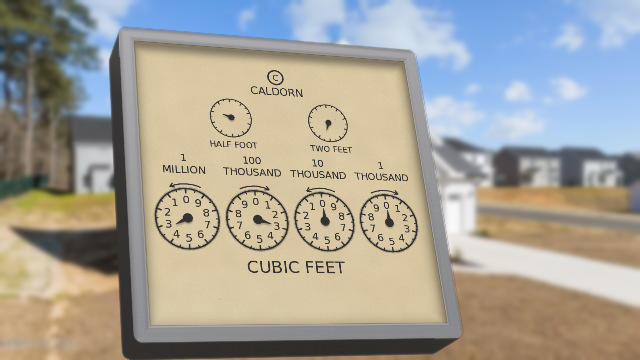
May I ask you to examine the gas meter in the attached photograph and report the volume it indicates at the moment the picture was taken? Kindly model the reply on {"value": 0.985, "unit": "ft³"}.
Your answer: {"value": 330000, "unit": "ft³"}
